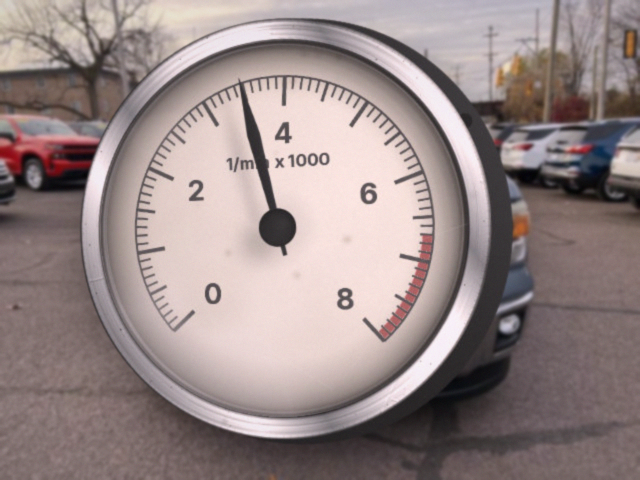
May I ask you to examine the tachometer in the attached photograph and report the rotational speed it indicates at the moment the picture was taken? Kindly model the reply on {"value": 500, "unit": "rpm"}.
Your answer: {"value": 3500, "unit": "rpm"}
